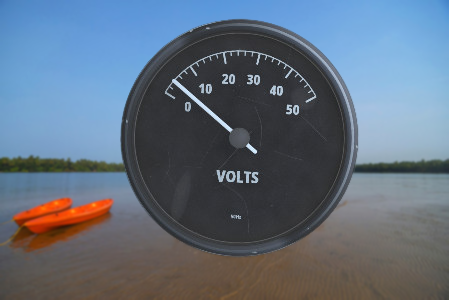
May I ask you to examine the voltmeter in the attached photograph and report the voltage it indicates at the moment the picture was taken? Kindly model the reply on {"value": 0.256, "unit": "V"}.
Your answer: {"value": 4, "unit": "V"}
